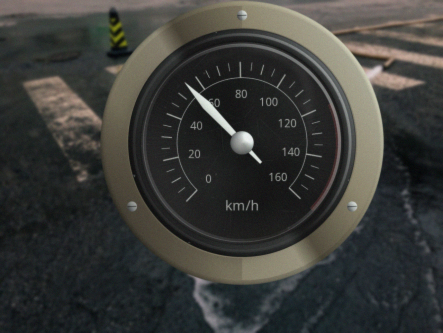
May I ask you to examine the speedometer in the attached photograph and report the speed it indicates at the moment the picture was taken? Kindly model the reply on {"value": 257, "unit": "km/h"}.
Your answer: {"value": 55, "unit": "km/h"}
